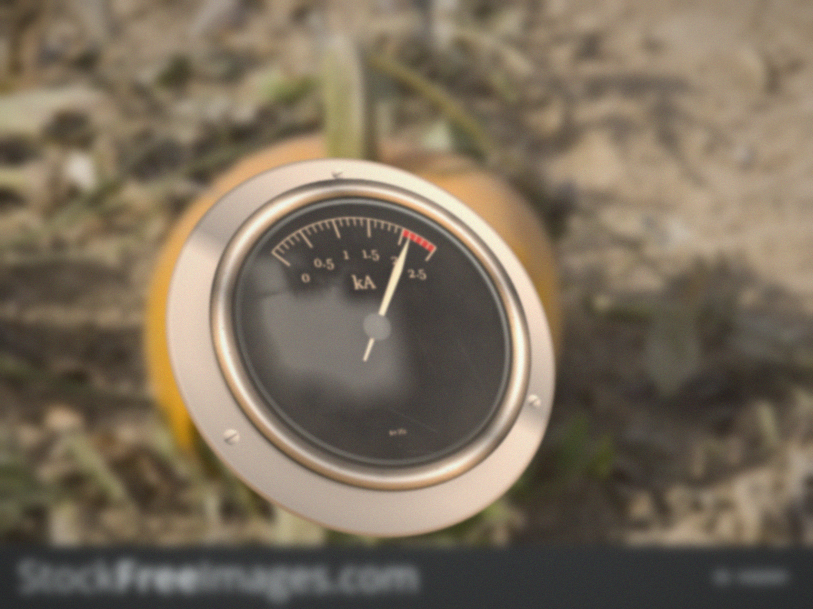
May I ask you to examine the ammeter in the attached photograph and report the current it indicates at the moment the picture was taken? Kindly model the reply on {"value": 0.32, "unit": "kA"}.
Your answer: {"value": 2.1, "unit": "kA"}
